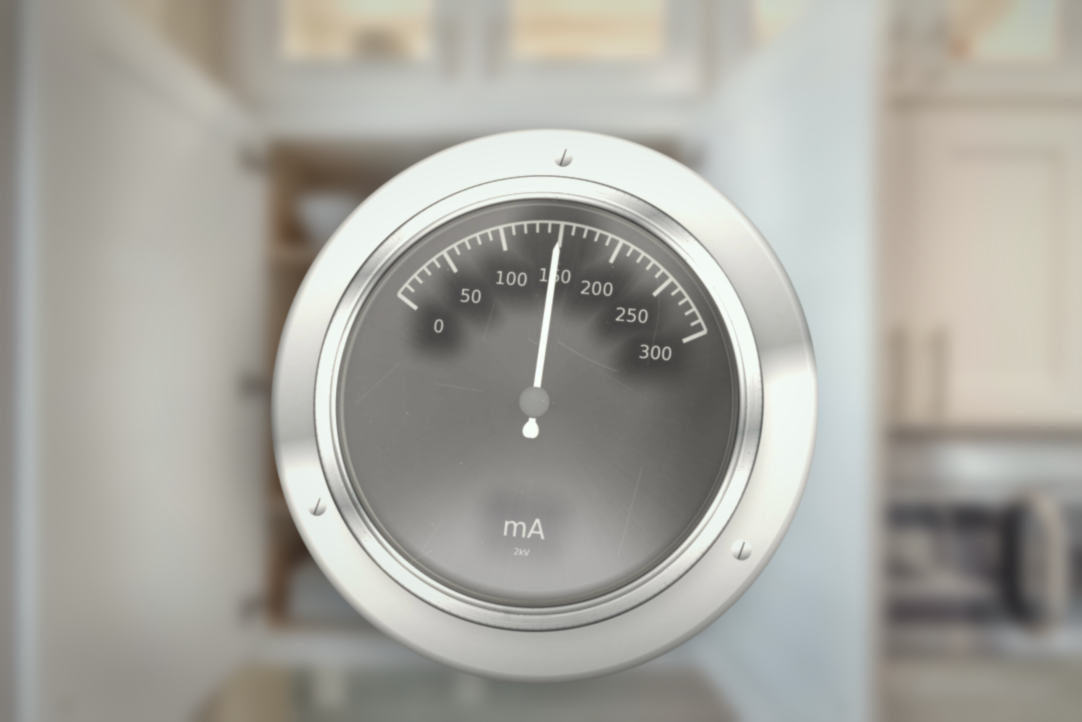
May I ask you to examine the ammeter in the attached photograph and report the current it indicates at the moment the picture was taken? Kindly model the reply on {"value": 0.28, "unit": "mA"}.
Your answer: {"value": 150, "unit": "mA"}
